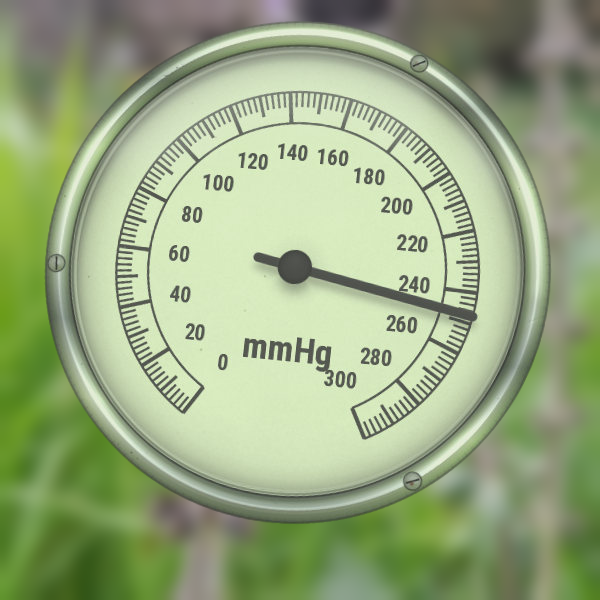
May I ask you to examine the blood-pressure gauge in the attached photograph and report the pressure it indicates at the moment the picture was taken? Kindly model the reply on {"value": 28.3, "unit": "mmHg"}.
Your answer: {"value": 248, "unit": "mmHg"}
